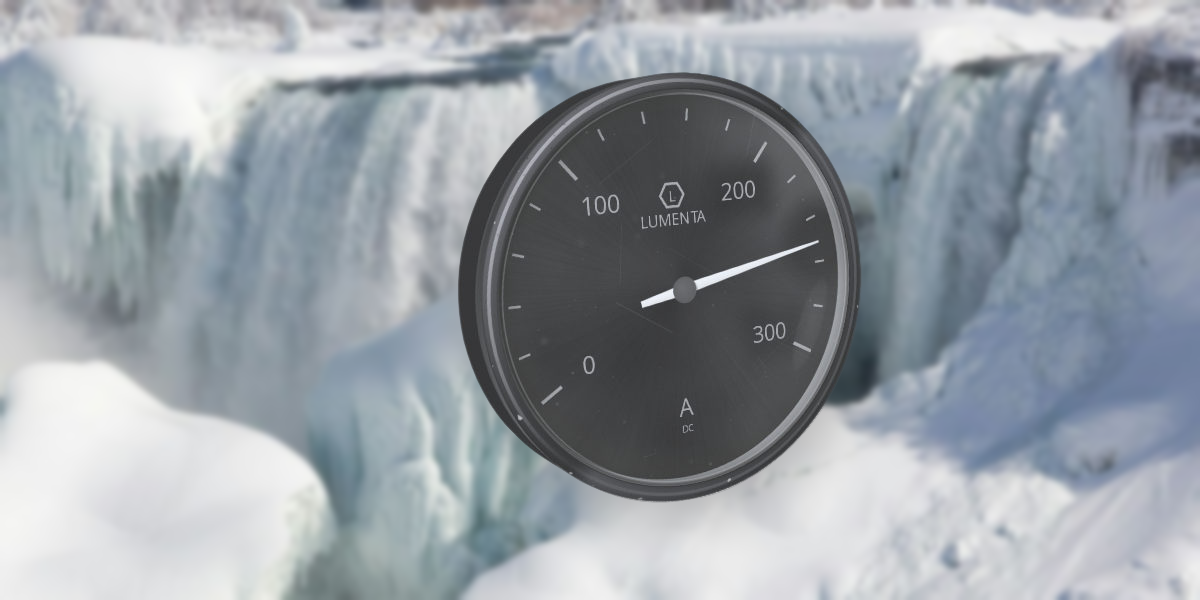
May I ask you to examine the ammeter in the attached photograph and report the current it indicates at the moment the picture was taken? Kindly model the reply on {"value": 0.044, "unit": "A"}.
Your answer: {"value": 250, "unit": "A"}
